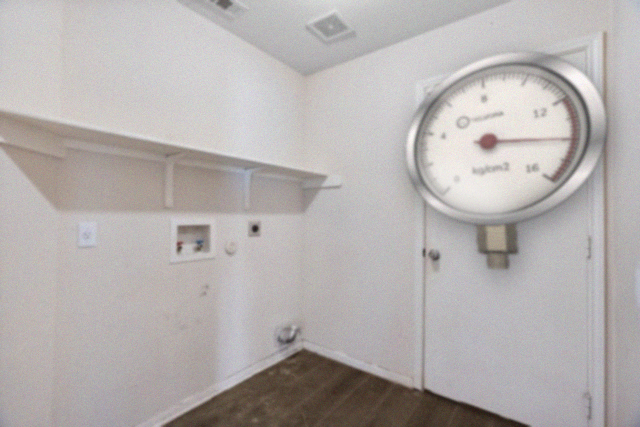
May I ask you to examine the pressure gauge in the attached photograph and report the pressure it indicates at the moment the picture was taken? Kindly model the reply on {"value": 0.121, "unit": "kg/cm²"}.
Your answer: {"value": 14, "unit": "kg/cm²"}
